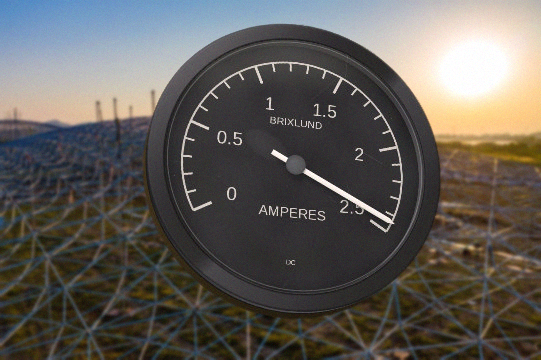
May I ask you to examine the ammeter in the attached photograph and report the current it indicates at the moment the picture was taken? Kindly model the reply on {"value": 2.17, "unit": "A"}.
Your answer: {"value": 2.45, "unit": "A"}
